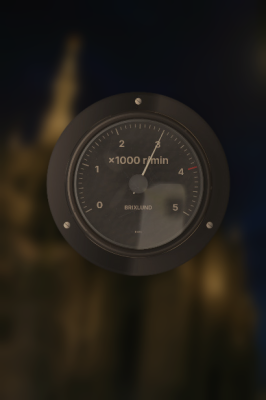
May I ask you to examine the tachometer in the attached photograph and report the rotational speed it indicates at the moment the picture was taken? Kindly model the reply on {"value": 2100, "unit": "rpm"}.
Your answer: {"value": 3000, "unit": "rpm"}
